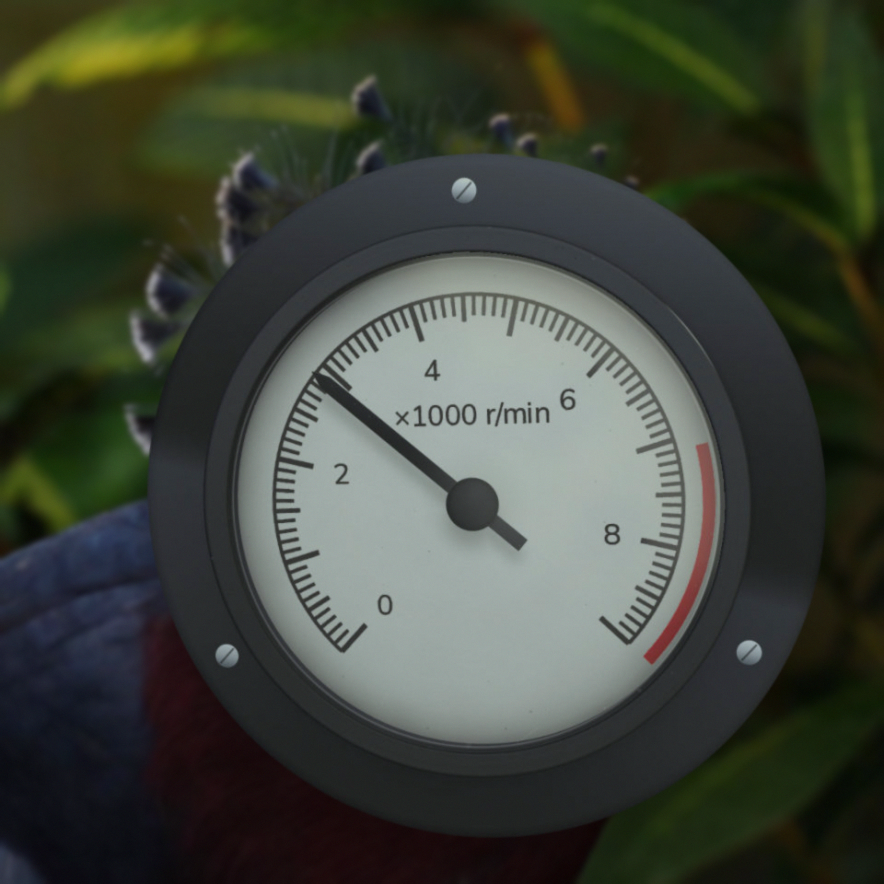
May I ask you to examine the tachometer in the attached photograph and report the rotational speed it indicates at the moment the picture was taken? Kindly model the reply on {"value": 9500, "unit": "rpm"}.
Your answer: {"value": 2900, "unit": "rpm"}
